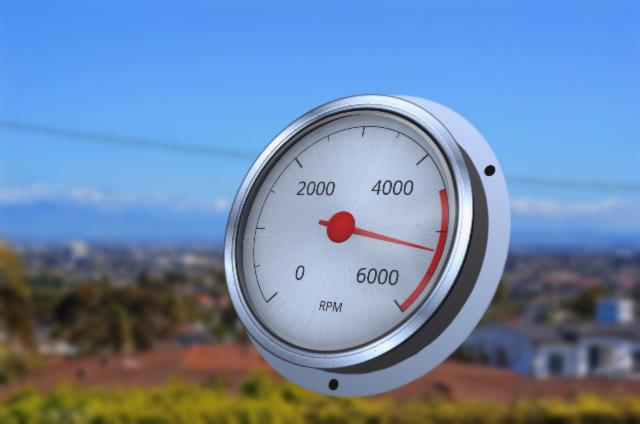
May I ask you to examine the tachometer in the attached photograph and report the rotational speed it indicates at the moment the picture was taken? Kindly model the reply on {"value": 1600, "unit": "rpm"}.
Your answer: {"value": 5250, "unit": "rpm"}
